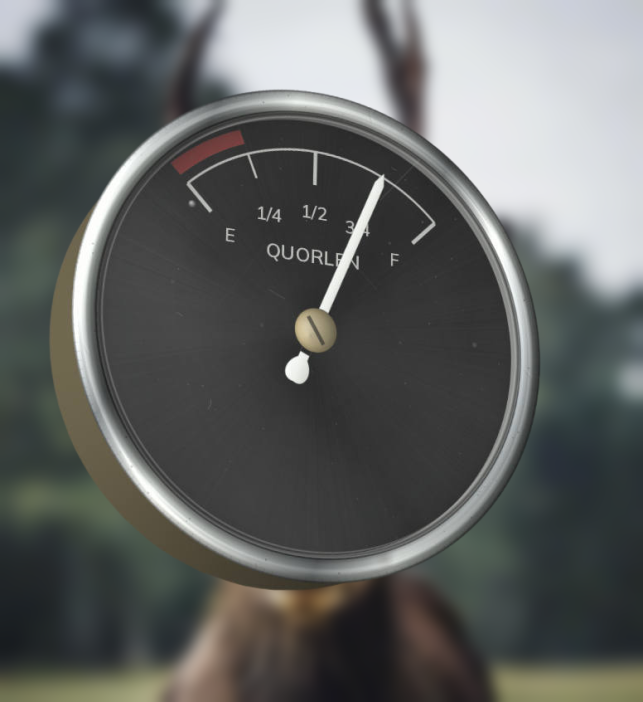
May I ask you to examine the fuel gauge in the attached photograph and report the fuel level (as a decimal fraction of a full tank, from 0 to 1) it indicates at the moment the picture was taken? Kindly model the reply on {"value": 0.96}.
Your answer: {"value": 0.75}
